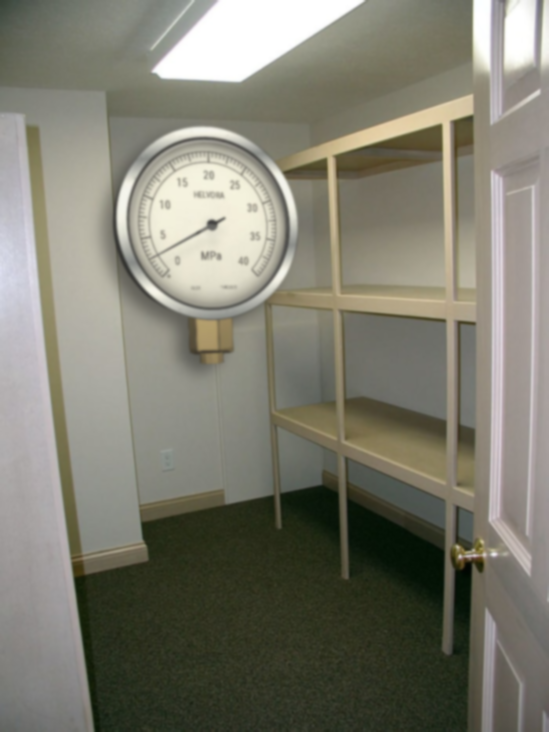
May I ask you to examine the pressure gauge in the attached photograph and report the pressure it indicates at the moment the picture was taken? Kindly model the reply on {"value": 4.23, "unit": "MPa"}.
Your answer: {"value": 2.5, "unit": "MPa"}
